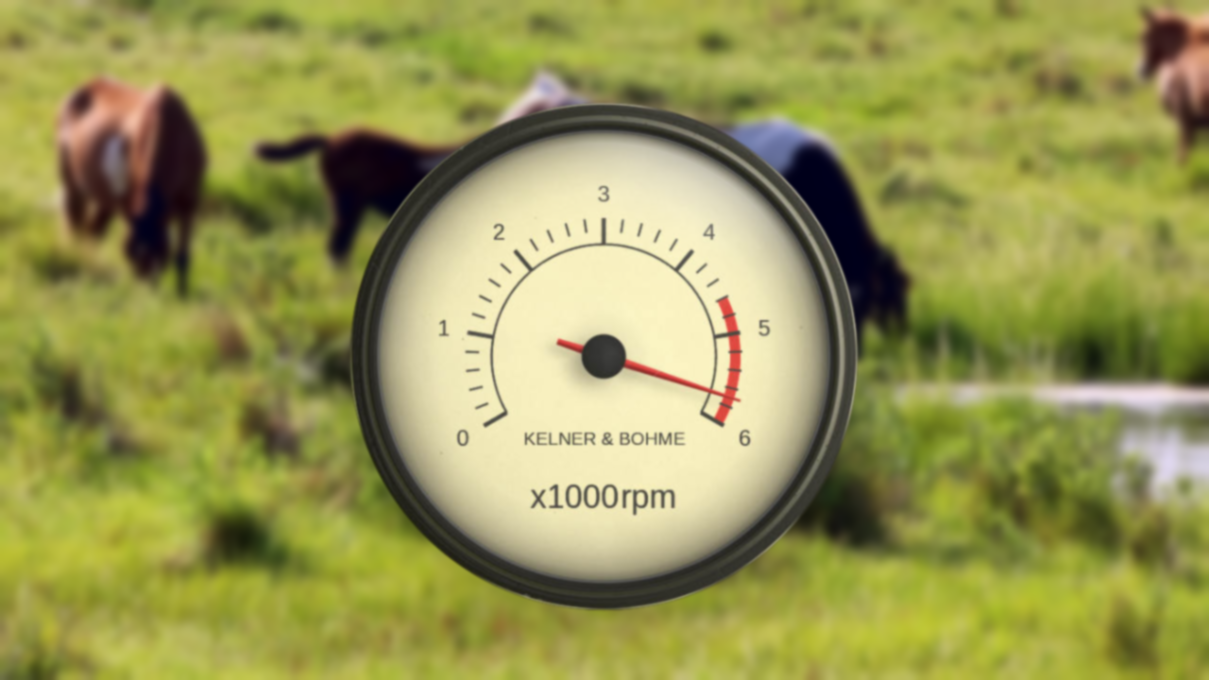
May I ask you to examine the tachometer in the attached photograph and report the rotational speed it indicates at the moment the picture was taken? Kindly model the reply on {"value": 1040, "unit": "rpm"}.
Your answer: {"value": 5700, "unit": "rpm"}
